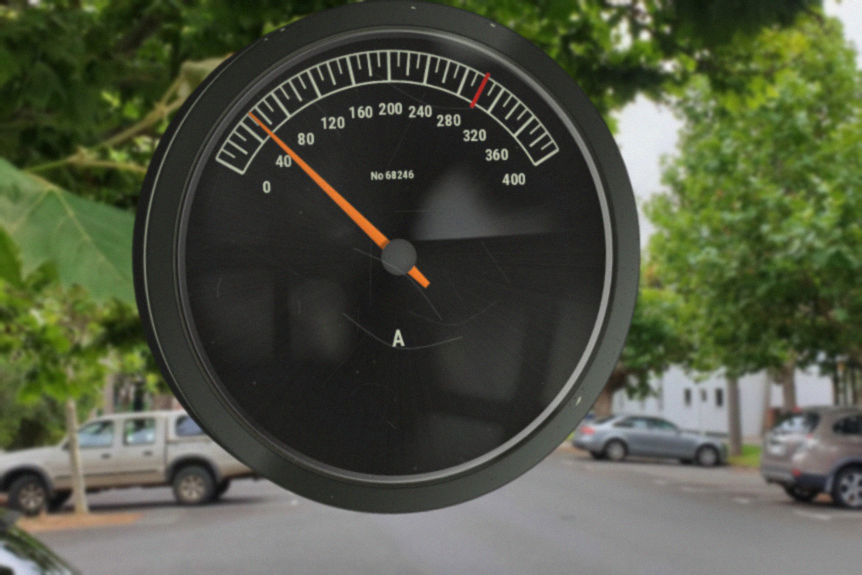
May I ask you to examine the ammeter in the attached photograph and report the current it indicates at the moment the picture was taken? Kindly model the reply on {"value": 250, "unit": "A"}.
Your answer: {"value": 50, "unit": "A"}
